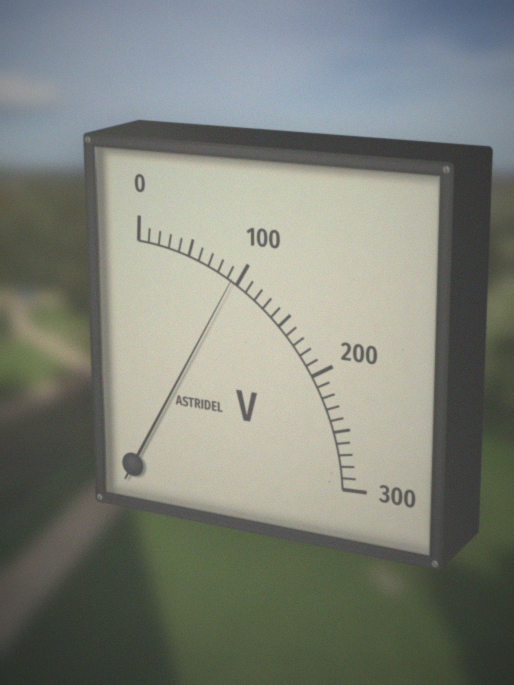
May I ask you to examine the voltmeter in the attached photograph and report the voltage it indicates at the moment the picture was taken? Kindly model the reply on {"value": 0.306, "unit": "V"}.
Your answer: {"value": 95, "unit": "V"}
